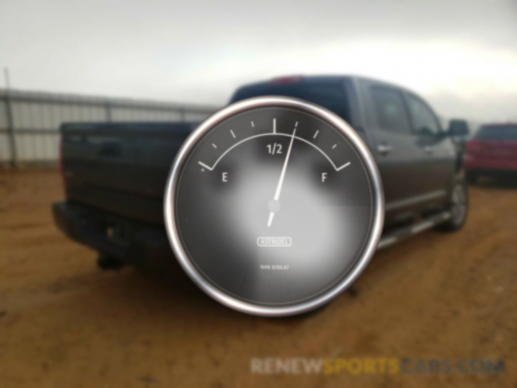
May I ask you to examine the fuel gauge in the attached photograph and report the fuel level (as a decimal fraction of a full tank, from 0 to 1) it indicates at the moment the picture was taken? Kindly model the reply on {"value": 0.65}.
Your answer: {"value": 0.625}
